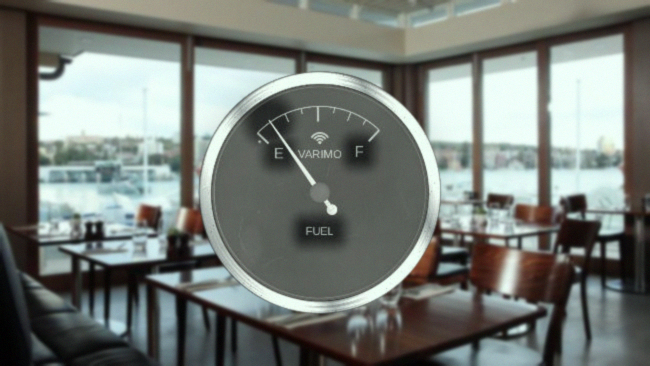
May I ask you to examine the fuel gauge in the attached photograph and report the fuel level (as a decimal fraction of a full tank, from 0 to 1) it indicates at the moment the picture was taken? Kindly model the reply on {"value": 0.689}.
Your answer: {"value": 0.125}
